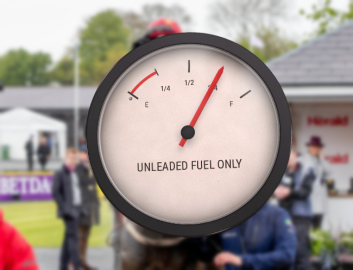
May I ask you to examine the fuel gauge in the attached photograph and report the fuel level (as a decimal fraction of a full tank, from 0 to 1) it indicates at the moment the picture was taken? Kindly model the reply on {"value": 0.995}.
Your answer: {"value": 0.75}
